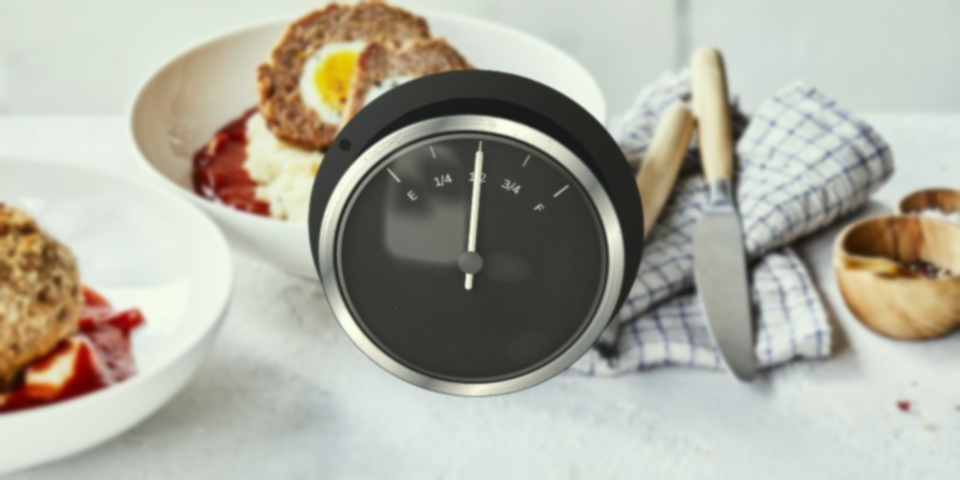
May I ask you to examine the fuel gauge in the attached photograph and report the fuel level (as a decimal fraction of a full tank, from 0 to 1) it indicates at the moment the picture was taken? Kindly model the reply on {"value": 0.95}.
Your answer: {"value": 0.5}
